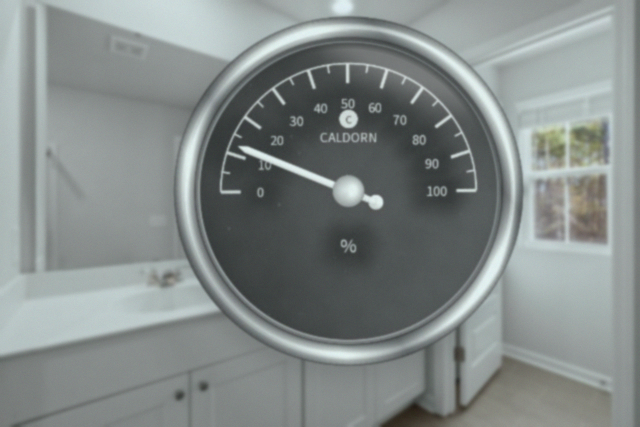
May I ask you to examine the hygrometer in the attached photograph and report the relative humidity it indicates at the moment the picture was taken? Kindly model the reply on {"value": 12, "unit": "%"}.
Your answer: {"value": 12.5, "unit": "%"}
